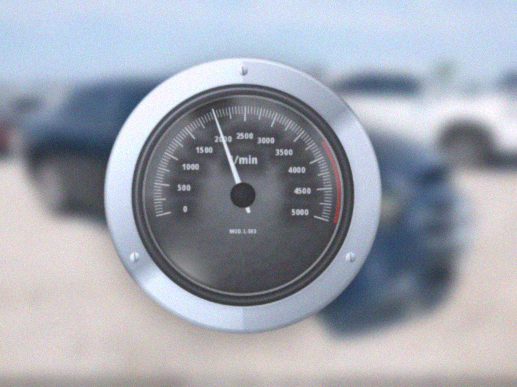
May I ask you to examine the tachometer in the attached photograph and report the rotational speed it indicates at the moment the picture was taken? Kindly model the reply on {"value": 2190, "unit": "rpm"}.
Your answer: {"value": 2000, "unit": "rpm"}
